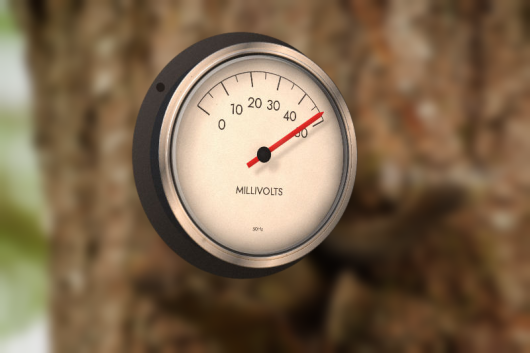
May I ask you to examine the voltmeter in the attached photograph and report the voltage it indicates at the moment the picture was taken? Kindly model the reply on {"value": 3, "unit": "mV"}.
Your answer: {"value": 47.5, "unit": "mV"}
